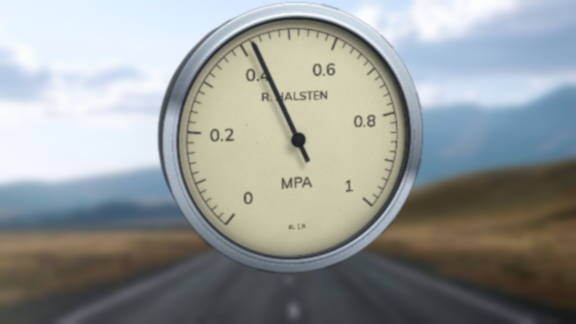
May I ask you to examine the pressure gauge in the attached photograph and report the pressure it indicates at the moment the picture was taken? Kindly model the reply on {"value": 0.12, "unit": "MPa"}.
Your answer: {"value": 0.42, "unit": "MPa"}
